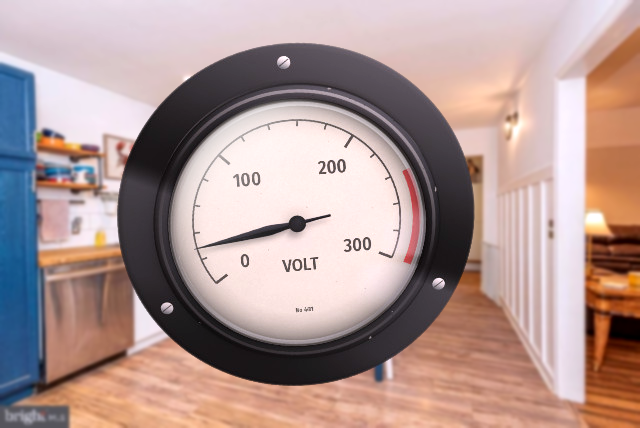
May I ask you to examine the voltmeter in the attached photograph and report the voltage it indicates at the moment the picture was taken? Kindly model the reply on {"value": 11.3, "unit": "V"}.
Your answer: {"value": 30, "unit": "V"}
